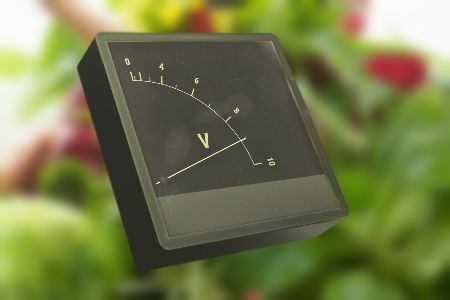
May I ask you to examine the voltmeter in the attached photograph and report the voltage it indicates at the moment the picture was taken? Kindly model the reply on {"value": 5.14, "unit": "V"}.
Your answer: {"value": 9, "unit": "V"}
